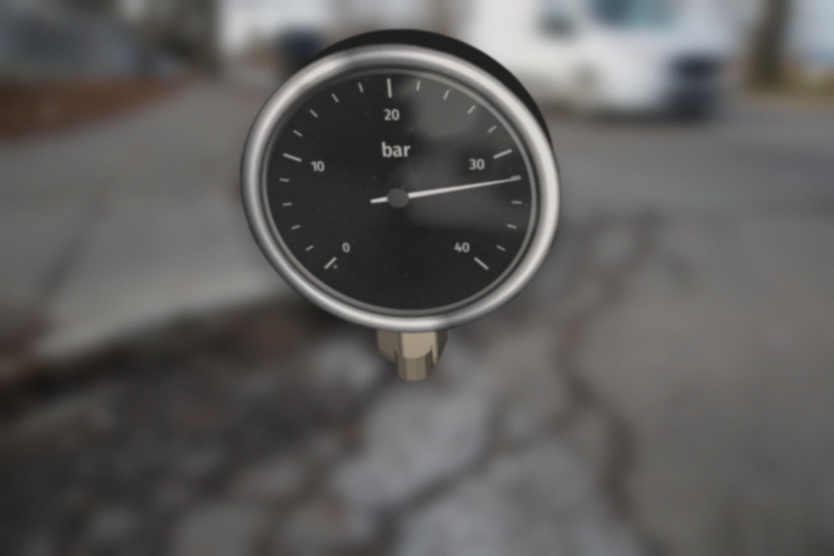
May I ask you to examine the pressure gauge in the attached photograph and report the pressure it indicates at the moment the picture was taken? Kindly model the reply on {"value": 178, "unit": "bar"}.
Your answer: {"value": 32, "unit": "bar"}
